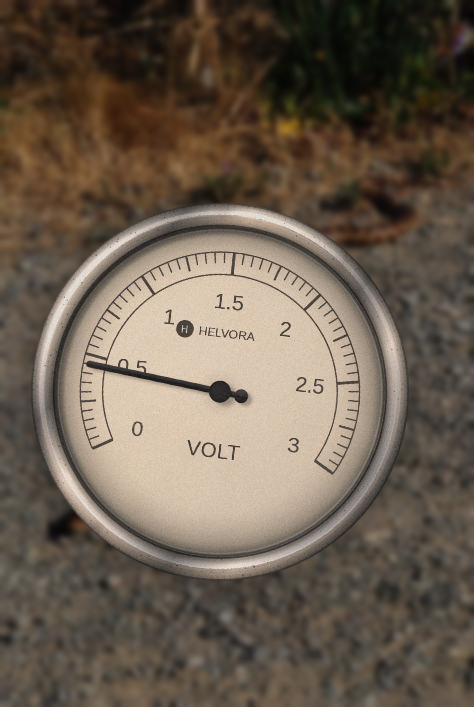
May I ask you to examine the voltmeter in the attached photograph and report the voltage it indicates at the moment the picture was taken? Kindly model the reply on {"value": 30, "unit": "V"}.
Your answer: {"value": 0.45, "unit": "V"}
